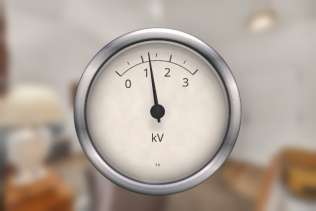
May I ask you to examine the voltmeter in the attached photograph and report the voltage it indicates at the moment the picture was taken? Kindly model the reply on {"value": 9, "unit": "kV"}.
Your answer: {"value": 1.25, "unit": "kV"}
